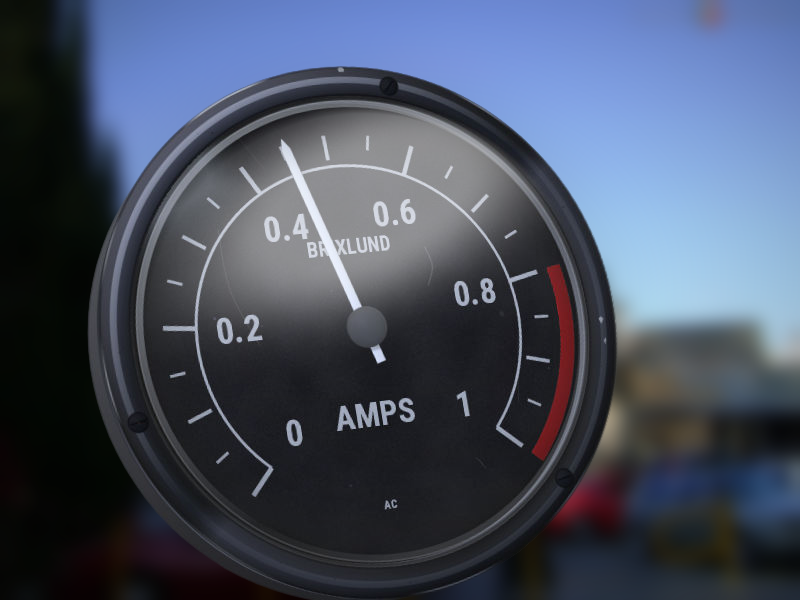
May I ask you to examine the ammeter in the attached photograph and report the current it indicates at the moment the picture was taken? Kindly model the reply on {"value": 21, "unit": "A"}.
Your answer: {"value": 0.45, "unit": "A"}
